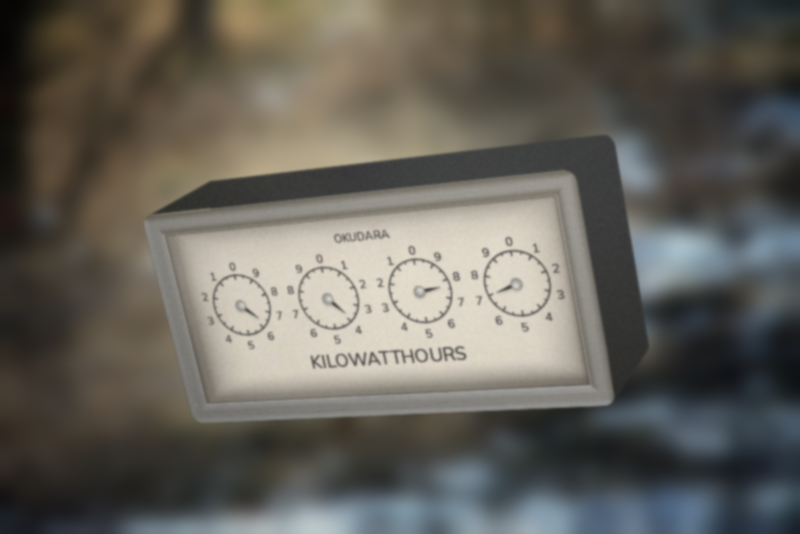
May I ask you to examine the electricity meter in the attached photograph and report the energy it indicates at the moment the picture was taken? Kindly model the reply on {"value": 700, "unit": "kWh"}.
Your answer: {"value": 6377, "unit": "kWh"}
